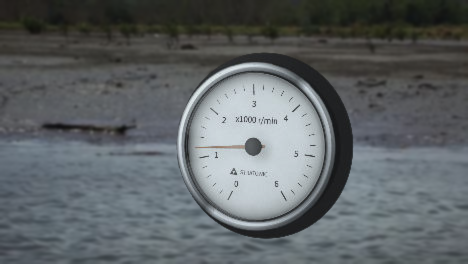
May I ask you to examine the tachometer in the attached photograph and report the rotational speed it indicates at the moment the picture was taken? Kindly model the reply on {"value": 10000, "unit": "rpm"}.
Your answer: {"value": 1200, "unit": "rpm"}
